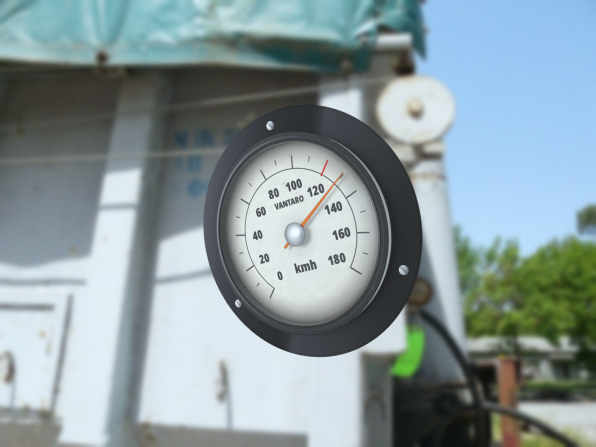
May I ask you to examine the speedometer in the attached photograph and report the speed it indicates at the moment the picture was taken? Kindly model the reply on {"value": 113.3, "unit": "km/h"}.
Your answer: {"value": 130, "unit": "km/h"}
